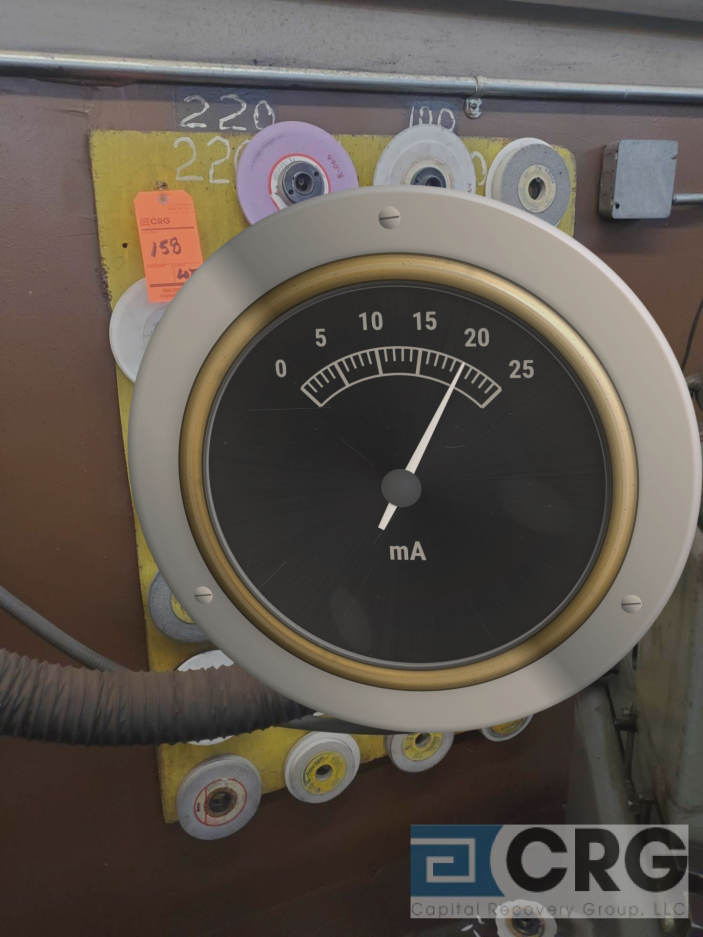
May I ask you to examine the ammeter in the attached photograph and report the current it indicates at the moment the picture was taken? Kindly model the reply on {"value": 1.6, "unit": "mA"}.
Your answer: {"value": 20, "unit": "mA"}
